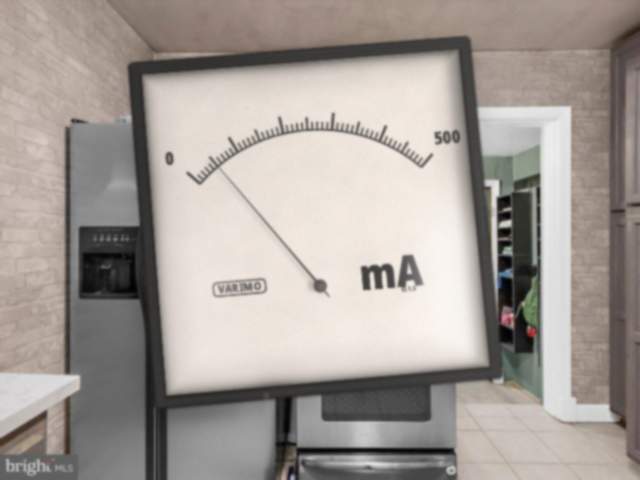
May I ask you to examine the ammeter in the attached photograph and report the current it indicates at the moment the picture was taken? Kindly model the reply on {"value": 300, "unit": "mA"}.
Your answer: {"value": 50, "unit": "mA"}
